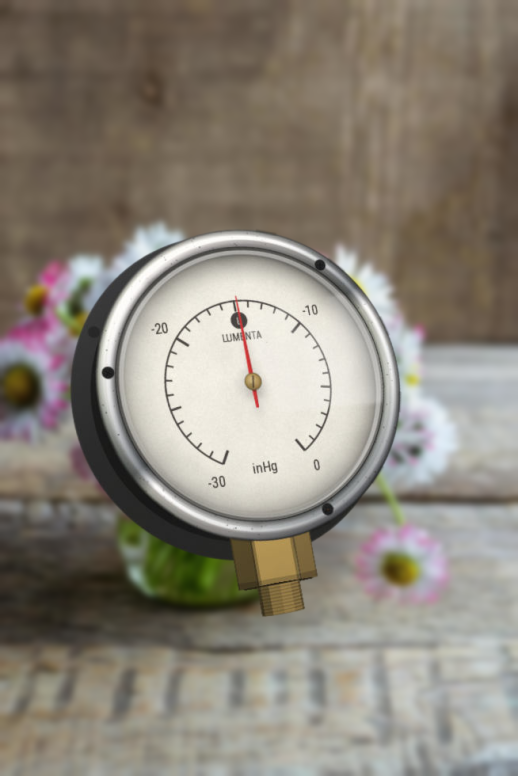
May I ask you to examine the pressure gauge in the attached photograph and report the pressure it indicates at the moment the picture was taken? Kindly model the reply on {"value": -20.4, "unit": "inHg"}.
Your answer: {"value": -15, "unit": "inHg"}
